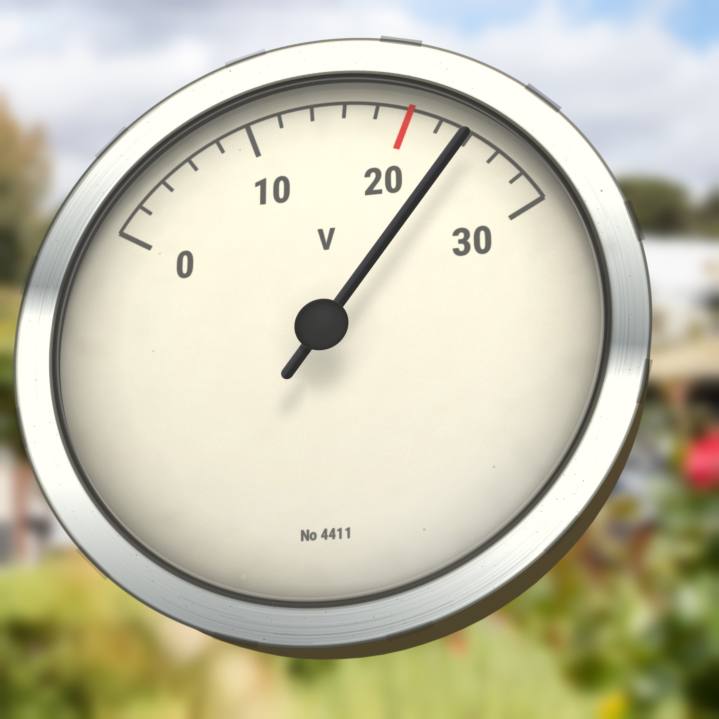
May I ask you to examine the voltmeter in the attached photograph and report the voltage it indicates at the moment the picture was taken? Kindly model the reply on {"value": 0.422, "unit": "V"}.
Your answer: {"value": 24, "unit": "V"}
